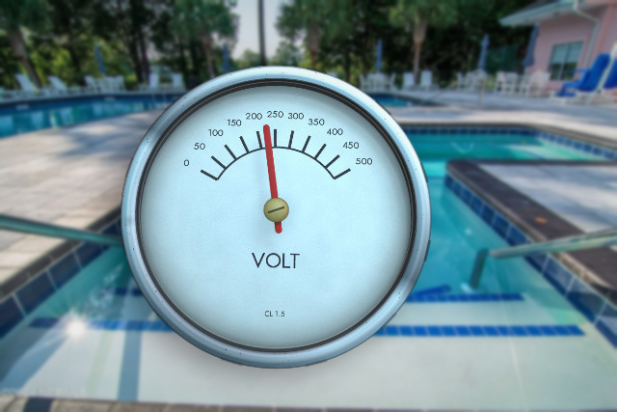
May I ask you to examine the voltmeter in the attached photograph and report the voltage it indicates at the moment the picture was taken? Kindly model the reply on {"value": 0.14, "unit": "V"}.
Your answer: {"value": 225, "unit": "V"}
